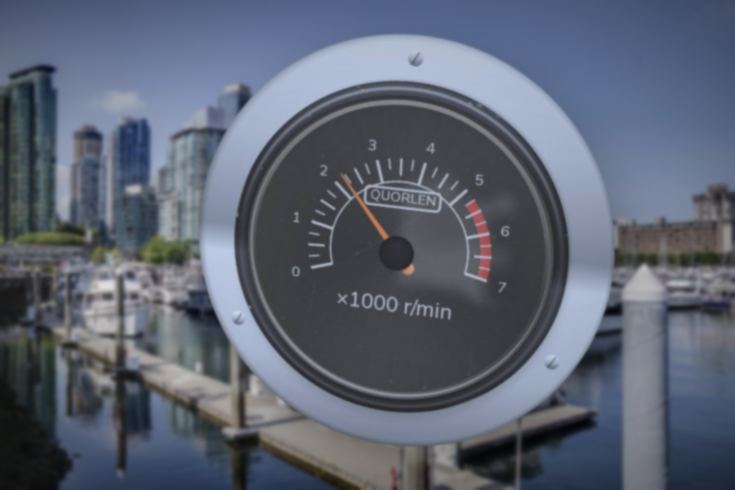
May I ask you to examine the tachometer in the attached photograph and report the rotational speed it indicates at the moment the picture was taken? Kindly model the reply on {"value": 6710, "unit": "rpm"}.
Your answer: {"value": 2250, "unit": "rpm"}
